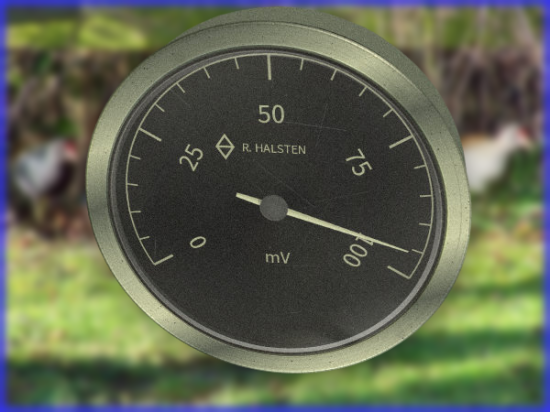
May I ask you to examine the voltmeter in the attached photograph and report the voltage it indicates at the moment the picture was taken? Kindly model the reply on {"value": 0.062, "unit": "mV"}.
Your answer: {"value": 95, "unit": "mV"}
